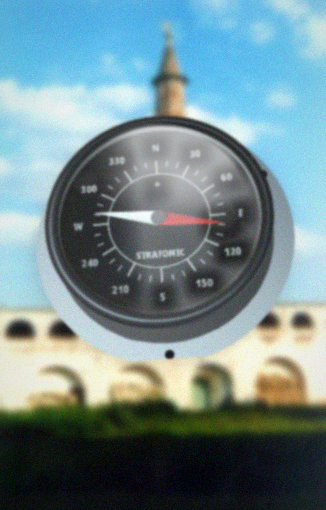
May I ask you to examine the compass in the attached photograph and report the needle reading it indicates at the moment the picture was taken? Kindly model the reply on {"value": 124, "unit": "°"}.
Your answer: {"value": 100, "unit": "°"}
